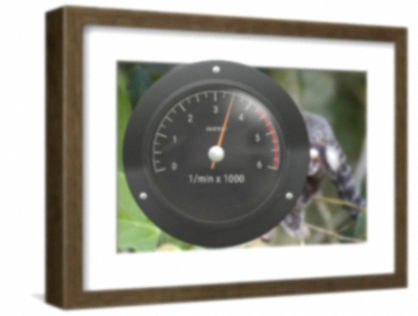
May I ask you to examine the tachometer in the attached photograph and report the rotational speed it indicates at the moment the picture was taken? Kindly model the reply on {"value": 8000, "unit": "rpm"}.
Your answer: {"value": 3500, "unit": "rpm"}
